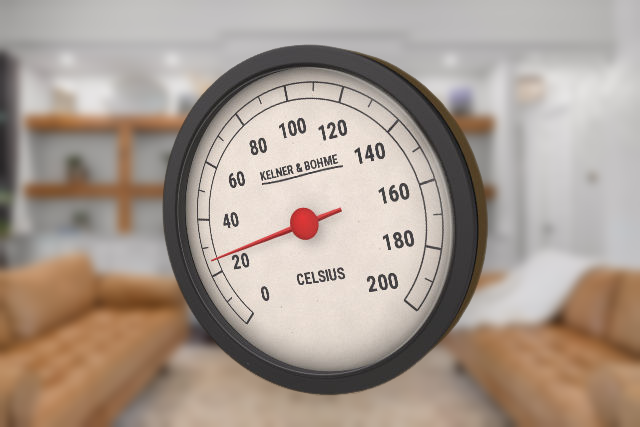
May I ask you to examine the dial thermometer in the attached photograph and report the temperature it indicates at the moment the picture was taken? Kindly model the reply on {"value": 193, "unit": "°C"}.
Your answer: {"value": 25, "unit": "°C"}
